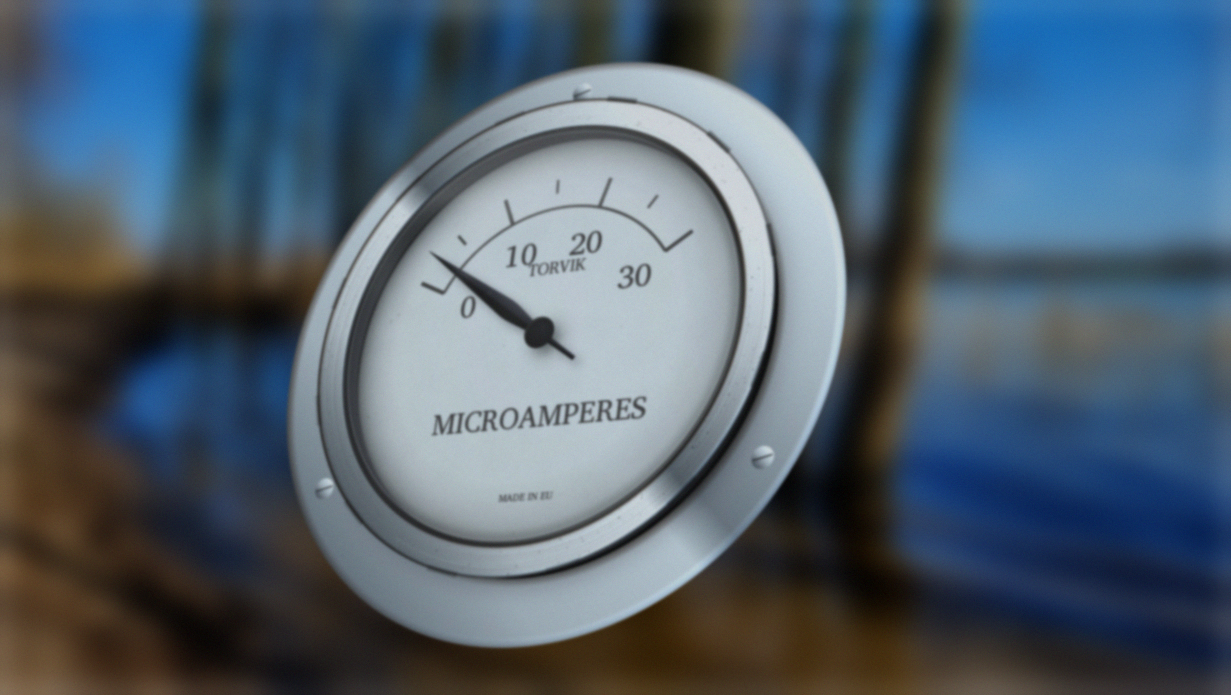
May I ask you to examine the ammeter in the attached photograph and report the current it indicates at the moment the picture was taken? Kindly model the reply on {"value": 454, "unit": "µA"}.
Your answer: {"value": 2.5, "unit": "µA"}
